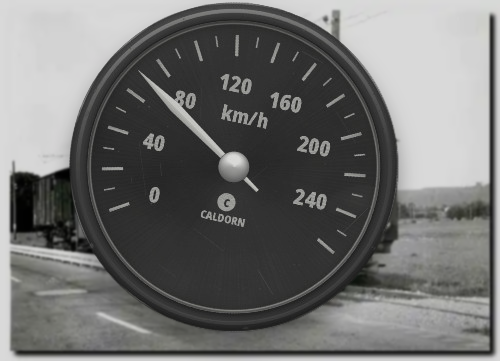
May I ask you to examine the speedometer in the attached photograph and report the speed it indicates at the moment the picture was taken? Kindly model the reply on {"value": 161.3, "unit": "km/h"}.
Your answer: {"value": 70, "unit": "km/h"}
